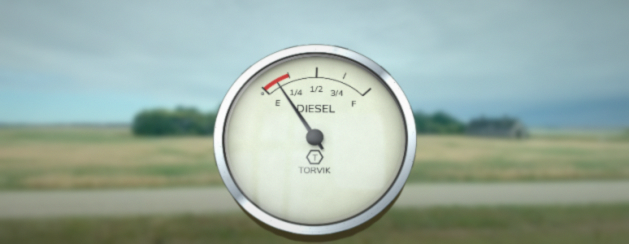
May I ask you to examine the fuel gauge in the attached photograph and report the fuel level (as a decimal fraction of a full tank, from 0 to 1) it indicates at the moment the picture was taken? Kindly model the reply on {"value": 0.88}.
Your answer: {"value": 0.125}
